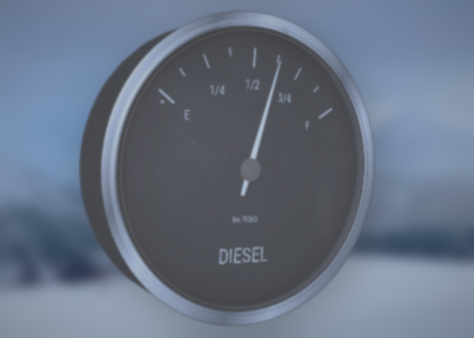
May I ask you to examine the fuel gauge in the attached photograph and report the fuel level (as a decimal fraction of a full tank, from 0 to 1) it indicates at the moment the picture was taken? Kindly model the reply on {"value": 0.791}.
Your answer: {"value": 0.625}
